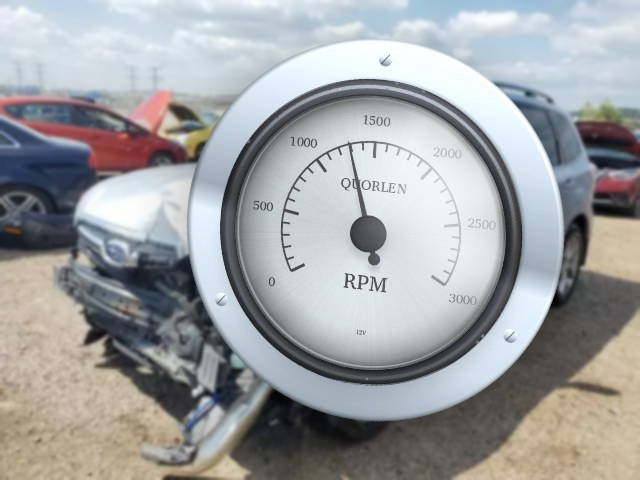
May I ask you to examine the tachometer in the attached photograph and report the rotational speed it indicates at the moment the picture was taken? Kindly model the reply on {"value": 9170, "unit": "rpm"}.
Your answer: {"value": 1300, "unit": "rpm"}
